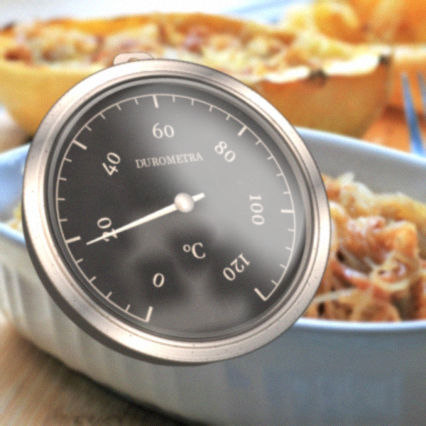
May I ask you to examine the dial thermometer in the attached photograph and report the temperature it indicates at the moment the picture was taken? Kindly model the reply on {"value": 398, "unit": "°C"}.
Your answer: {"value": 18, "unit": "°C"}
